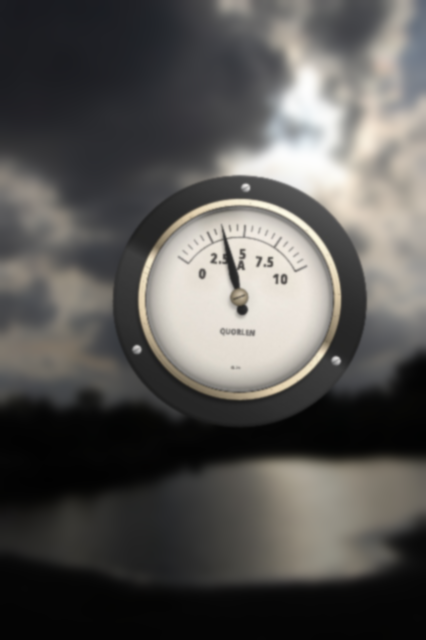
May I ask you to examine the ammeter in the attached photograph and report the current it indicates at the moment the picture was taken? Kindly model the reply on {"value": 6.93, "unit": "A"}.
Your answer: {"value": 3.5, "unit": "A"}
